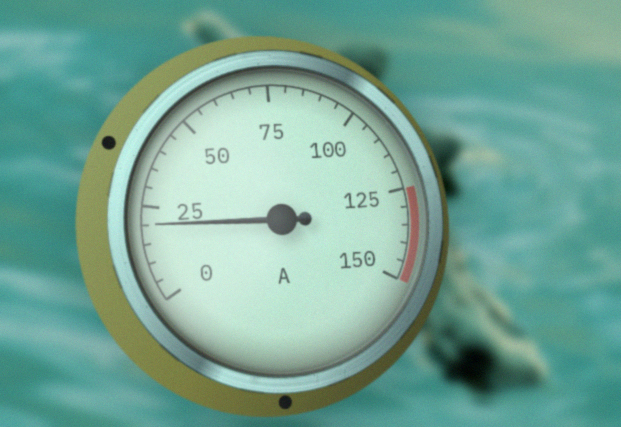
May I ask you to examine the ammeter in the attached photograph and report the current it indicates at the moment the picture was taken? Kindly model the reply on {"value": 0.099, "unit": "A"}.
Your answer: {"value": 20, "unit": "A"}
